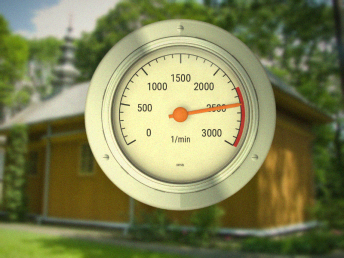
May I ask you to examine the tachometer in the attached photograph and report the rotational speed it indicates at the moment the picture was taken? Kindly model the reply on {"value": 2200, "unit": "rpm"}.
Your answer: {"value": 2500, "unit": "rpm"}
